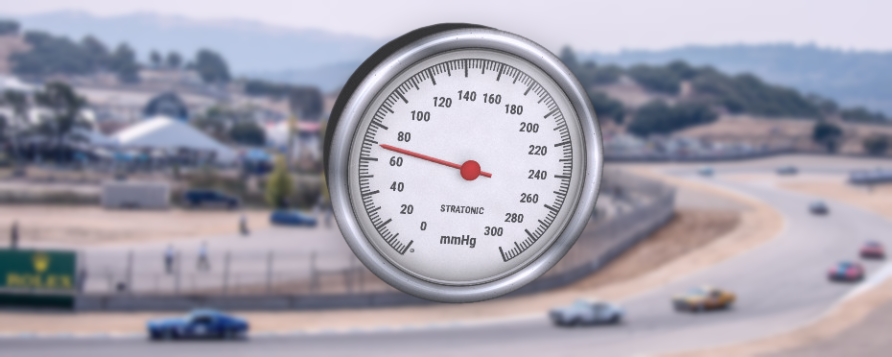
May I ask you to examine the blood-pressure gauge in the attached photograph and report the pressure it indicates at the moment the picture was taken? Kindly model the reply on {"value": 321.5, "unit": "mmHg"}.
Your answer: {"value": 70, "unit": "mmHg"}
